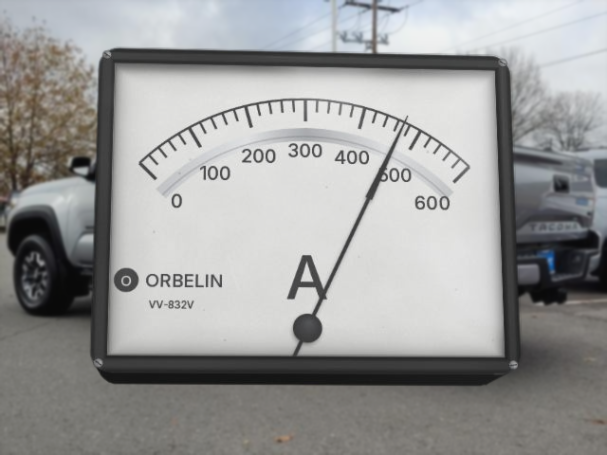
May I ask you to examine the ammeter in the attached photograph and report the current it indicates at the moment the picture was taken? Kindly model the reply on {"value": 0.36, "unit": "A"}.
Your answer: {"value": 470, "unit": "A"}
